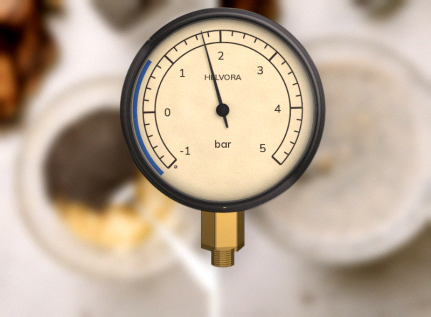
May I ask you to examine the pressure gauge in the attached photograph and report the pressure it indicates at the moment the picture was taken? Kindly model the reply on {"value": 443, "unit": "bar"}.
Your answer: {"value": 1.7, "unit": "bar"}
